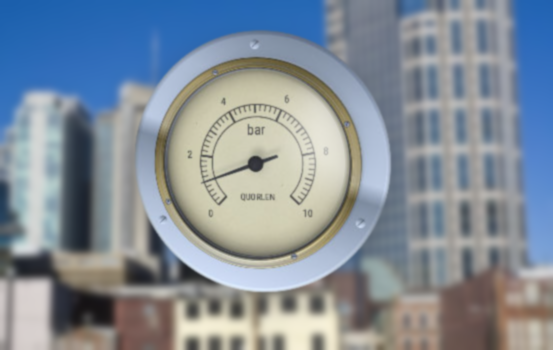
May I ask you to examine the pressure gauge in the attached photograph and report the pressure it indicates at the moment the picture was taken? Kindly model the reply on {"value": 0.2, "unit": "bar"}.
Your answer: {"value": 1, "unit": "bar"}
